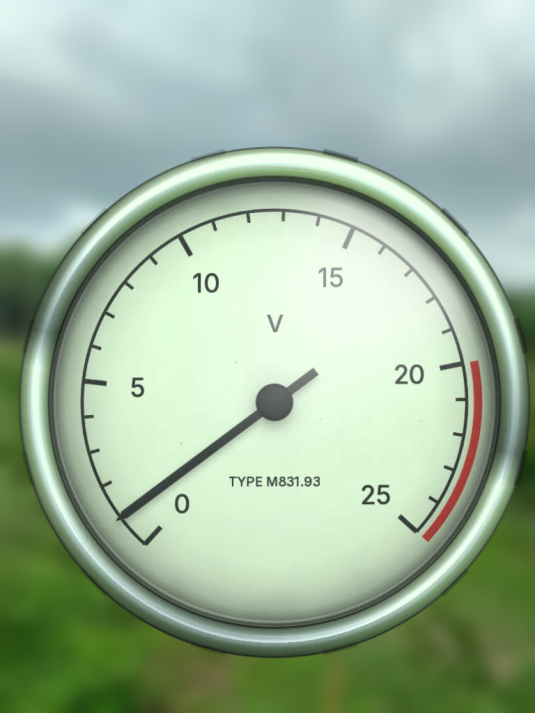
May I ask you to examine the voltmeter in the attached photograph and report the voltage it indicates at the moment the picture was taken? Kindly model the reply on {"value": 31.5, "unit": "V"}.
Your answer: {"value": 1, "unit": "V"}
